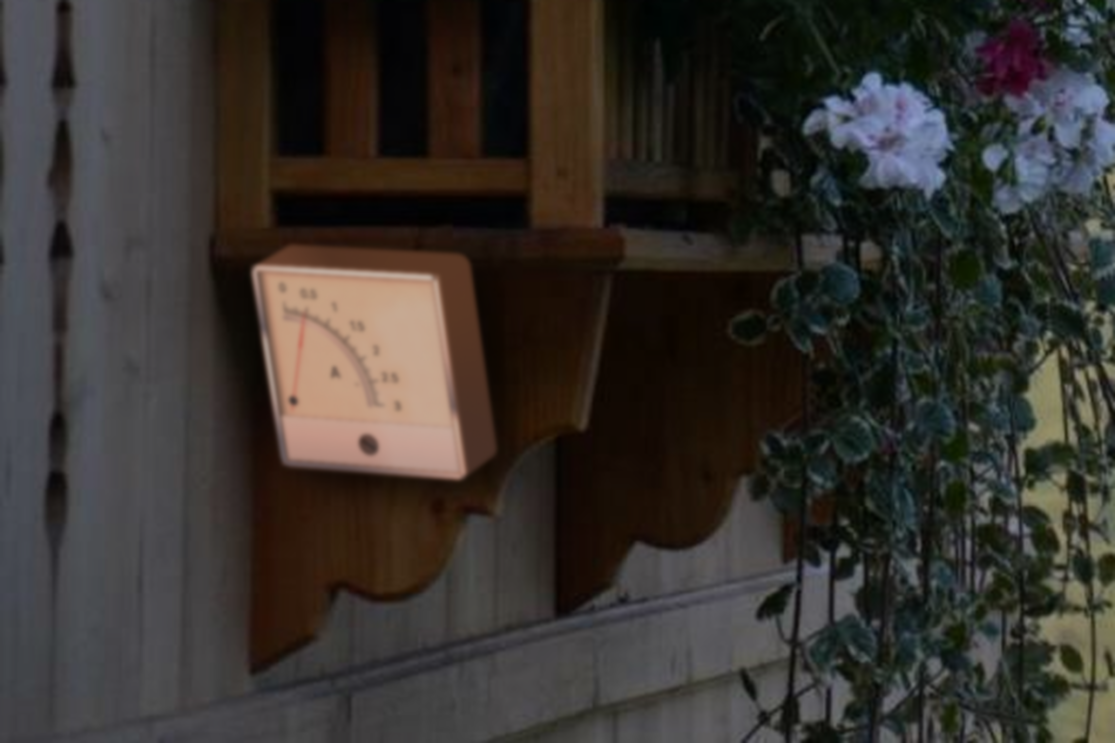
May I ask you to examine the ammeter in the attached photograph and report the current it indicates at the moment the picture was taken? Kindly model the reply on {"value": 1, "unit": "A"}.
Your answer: {"value": 0.5, "unit": "A"}
